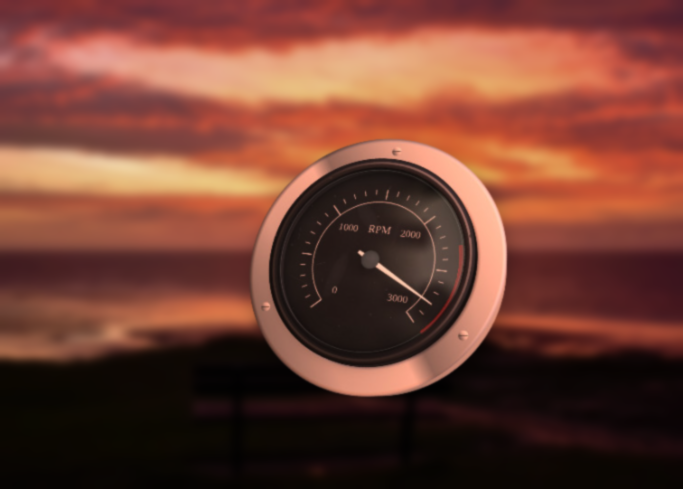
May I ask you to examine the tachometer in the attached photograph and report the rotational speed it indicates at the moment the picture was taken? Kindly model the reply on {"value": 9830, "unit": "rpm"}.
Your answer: {"value": 2800, "unit": "rpm"}
